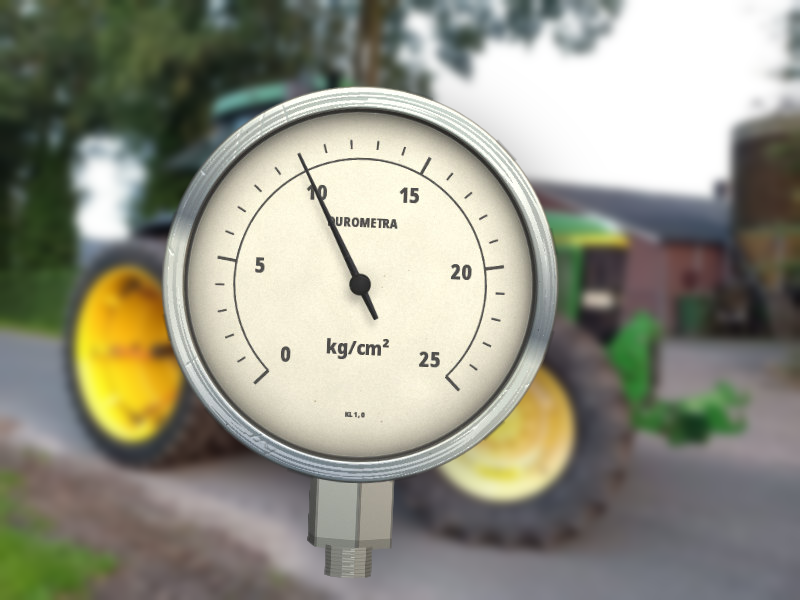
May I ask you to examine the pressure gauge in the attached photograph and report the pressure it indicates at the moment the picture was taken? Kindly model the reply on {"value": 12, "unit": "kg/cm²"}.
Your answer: {"value": 10, "unit": "kg/cm²"}
